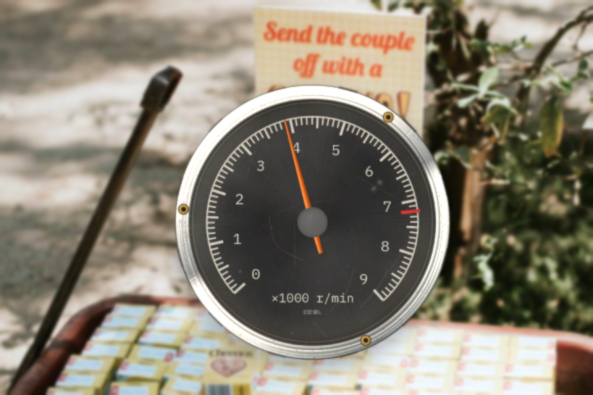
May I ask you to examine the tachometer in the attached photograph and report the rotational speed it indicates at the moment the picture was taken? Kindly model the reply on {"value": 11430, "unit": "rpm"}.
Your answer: {"value": 3900, "unit": "rpm"}
